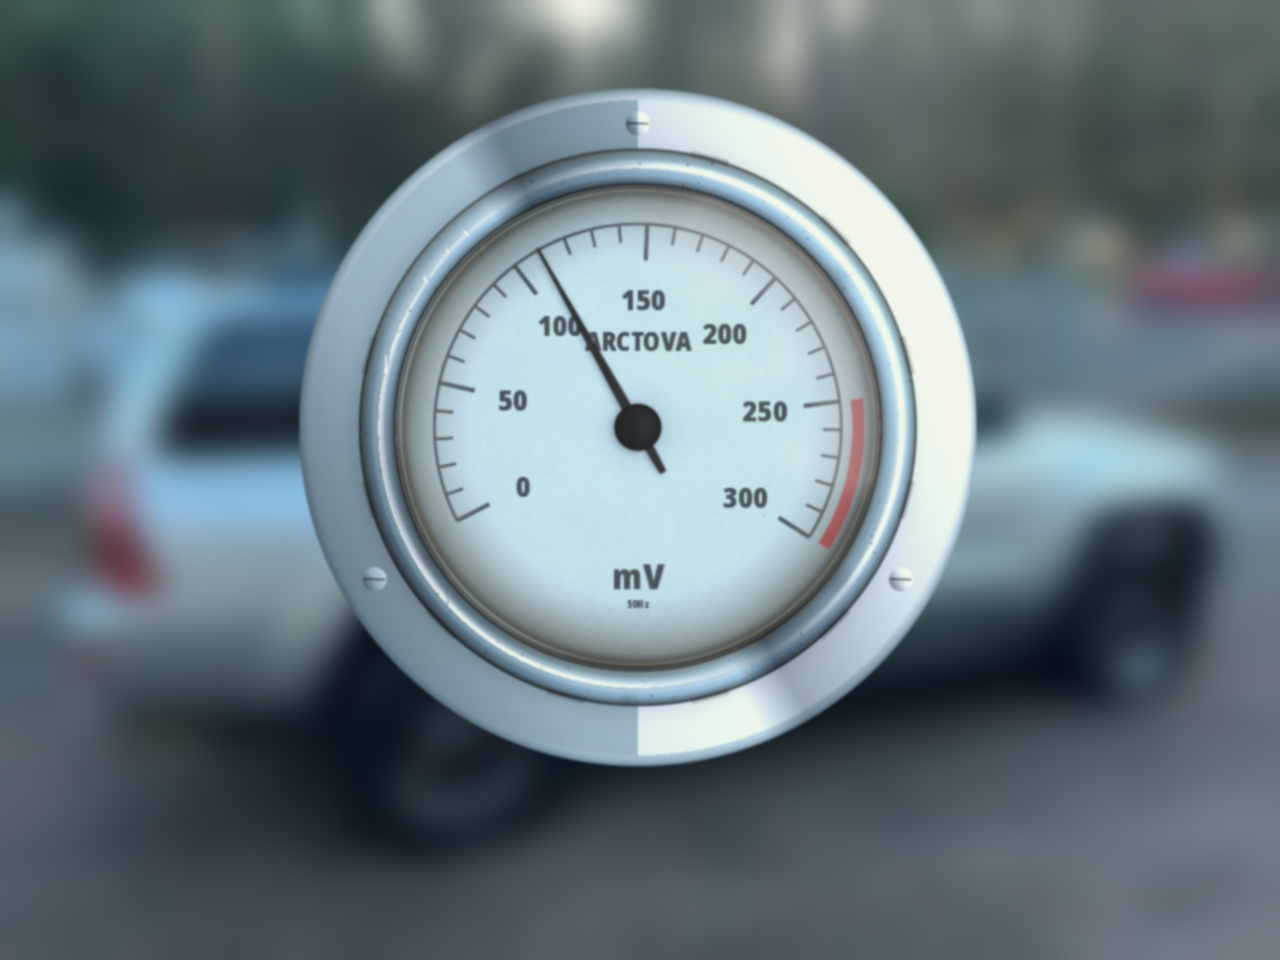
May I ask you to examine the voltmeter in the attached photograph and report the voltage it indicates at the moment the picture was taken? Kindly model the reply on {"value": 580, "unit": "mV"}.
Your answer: {"value": 110, "unit": "mV"}
